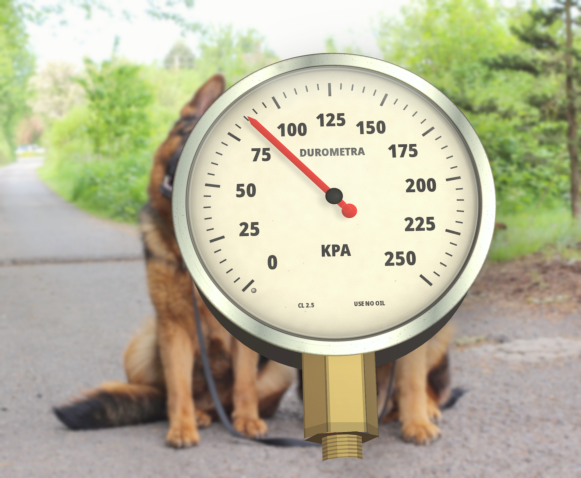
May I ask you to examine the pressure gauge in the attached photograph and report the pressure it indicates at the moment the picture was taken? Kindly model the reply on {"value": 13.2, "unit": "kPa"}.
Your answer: {"value": 85, "unit": "kPa"}
